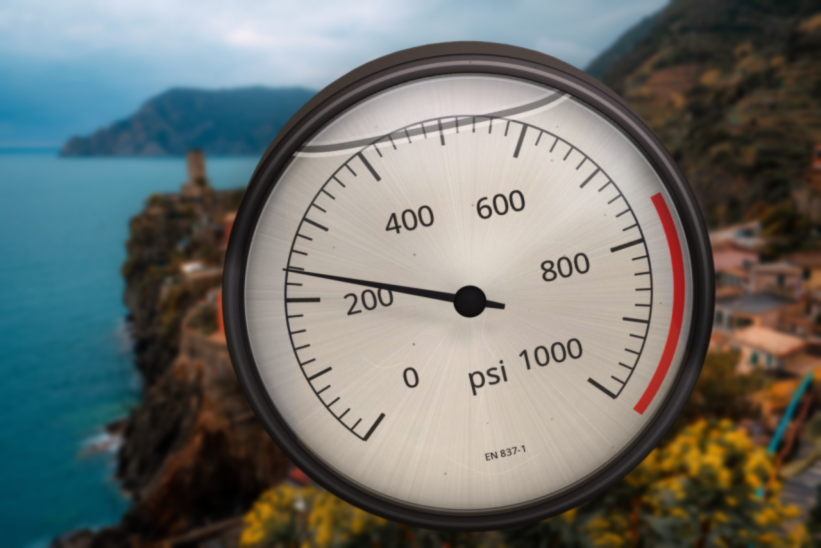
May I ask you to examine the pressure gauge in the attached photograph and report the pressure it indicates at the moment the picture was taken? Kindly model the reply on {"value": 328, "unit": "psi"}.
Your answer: {"value": 240, "unit": "psi"}
